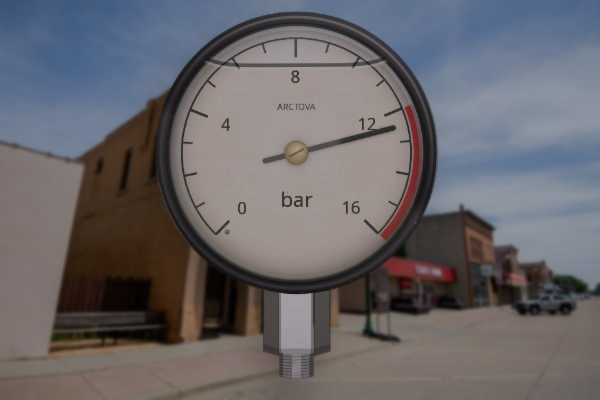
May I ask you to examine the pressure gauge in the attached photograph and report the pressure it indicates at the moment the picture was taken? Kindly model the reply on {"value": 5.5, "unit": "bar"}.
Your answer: {"value": 12.5, "unit": "bar"}
